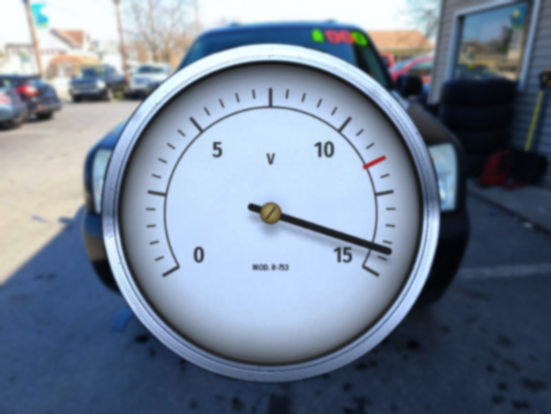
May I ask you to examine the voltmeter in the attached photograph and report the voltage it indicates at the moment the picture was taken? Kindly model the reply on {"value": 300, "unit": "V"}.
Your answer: {"value": 14.25, "unit": "V"}
